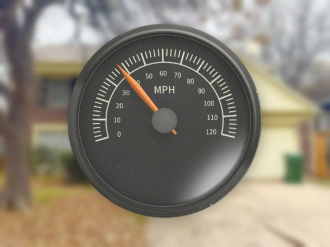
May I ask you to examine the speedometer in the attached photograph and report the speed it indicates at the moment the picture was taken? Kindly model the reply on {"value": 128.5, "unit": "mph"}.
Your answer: {"value": 38, "unit": "mph"}
